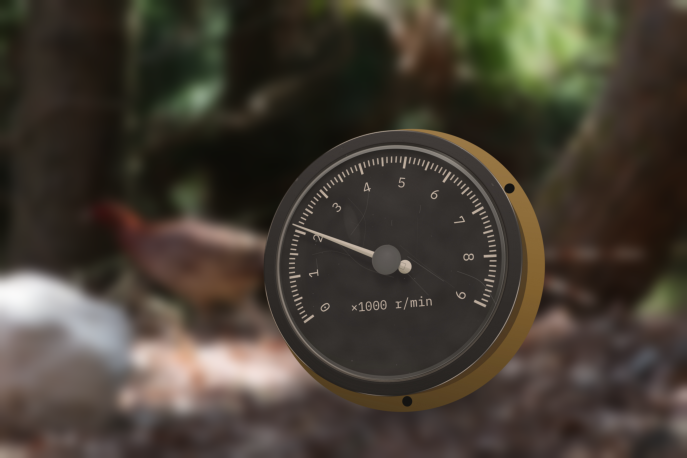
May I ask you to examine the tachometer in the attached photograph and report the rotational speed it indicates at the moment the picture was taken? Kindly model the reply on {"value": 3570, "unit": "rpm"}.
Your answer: {"value": 2100, "unit": "rpm"}
